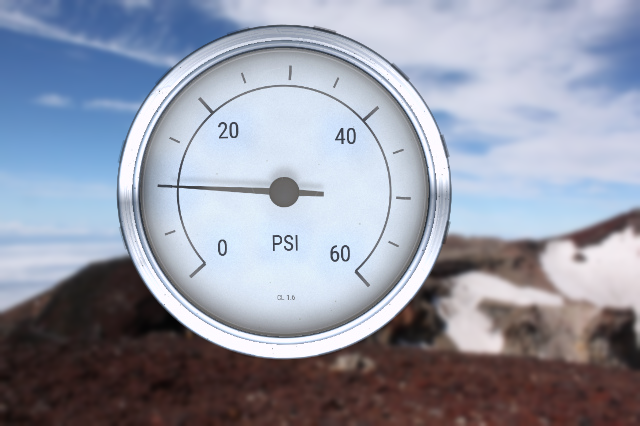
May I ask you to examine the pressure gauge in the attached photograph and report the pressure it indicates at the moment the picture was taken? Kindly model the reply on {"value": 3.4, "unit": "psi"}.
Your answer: {"value": 10, "unit": "psi"}
